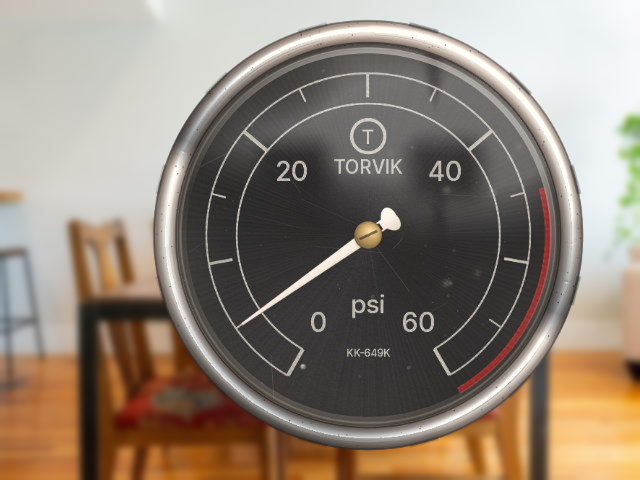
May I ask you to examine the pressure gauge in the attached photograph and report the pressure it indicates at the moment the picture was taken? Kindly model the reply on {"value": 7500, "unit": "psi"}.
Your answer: {"value": 5, "unit": "psi"}
